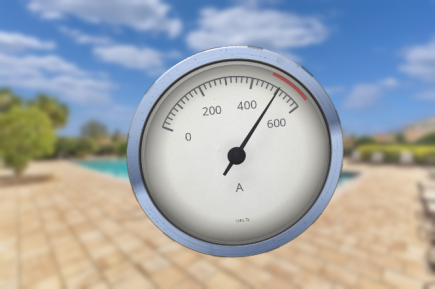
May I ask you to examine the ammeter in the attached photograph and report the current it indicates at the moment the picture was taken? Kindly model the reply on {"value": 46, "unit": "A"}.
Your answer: {"value": 500, "unit": "A"}
